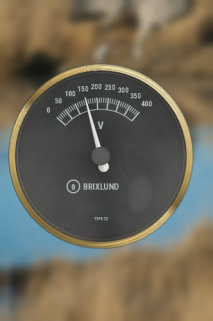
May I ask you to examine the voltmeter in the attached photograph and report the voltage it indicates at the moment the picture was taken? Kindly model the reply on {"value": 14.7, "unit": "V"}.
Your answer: {"value": 150, "unit": "V"}
